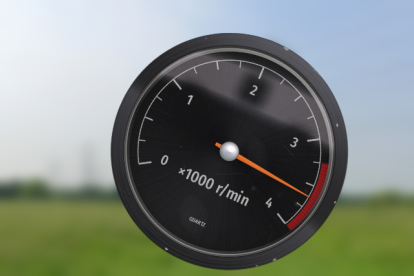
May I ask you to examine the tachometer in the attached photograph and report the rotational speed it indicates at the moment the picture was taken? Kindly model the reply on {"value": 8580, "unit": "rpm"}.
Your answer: {"value": 3625, "unit": "rpm"}
